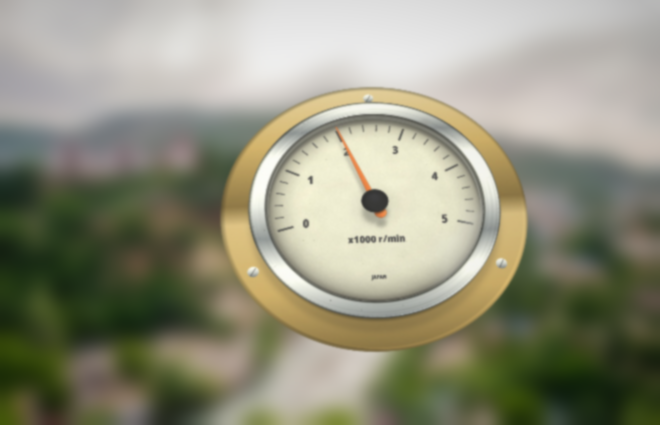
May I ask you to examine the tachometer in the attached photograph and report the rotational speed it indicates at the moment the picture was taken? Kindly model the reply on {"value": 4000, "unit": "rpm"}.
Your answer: {"value": 2000, "unit": "rpm"}
